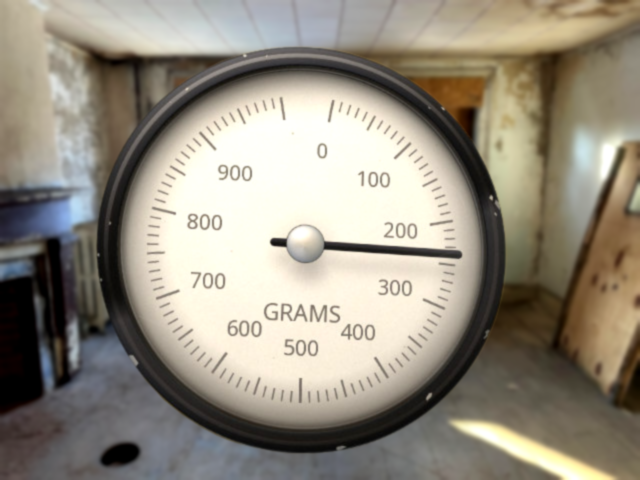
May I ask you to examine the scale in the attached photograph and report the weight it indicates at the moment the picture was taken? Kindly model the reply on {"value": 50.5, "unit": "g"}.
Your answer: {"value": 240, "unit": "g"}
